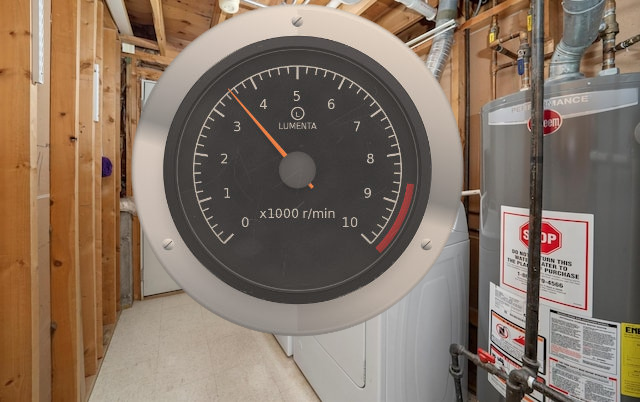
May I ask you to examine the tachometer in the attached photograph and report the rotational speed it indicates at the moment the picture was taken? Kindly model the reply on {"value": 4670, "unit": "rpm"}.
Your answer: {"value": 3500, "unit": "rpm"}
